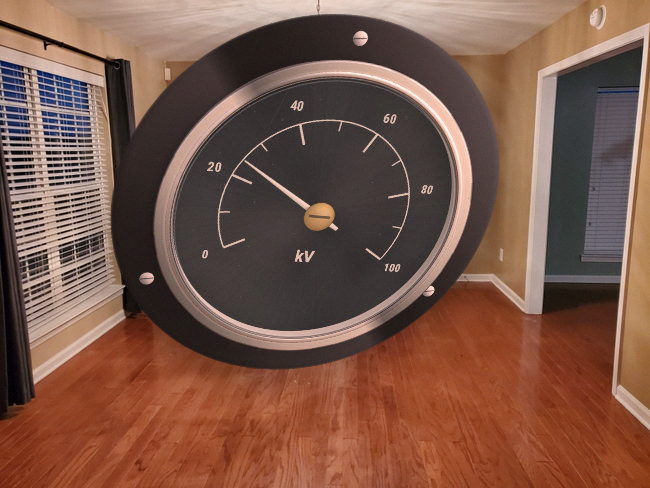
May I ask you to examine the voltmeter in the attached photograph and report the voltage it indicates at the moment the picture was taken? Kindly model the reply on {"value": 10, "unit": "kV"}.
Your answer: {"value": 25, "unit": "kV"}
